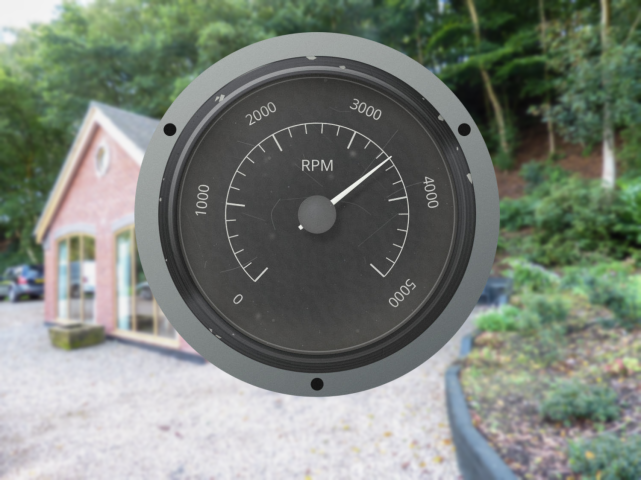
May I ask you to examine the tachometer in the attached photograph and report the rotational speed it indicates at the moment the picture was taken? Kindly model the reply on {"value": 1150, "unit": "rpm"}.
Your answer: {"value": 3500, "unit": "rpm"}
